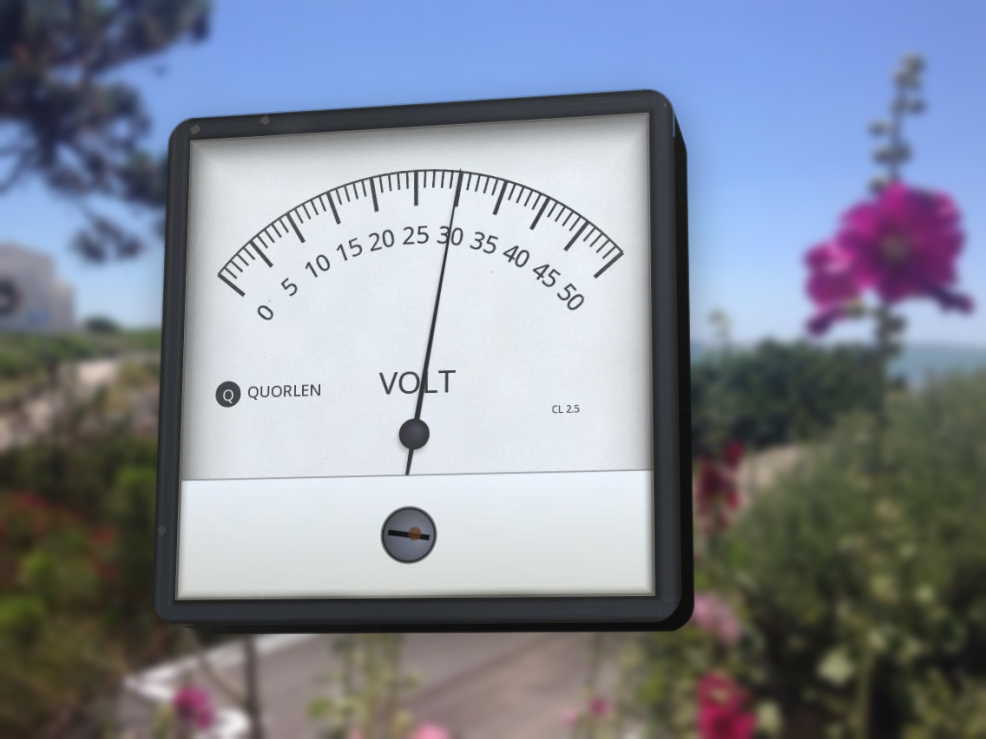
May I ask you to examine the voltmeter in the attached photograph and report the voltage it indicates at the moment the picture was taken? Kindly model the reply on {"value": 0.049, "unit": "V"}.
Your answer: {"value": 30, "unit": "V"}
